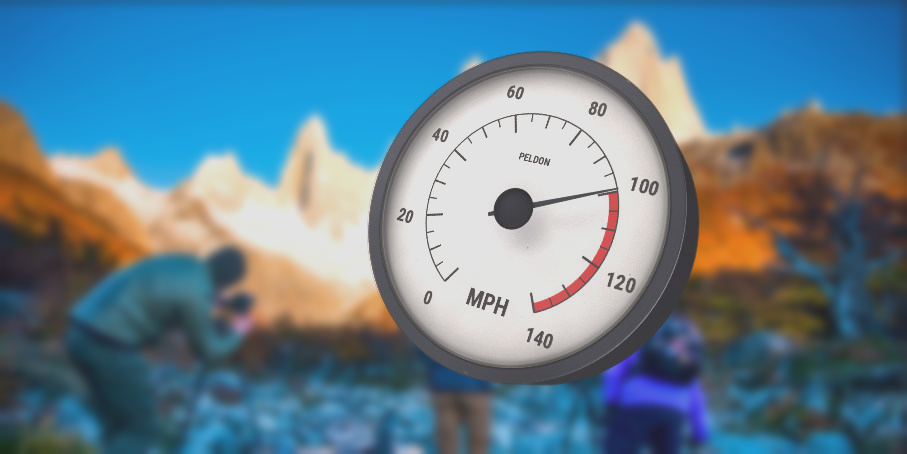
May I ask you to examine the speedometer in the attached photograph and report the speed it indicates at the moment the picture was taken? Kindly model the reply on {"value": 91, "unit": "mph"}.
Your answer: {"value": 100, "unit": "mph"}
